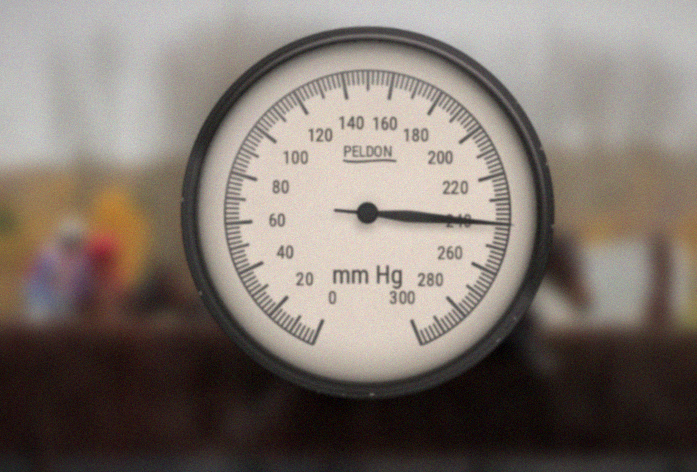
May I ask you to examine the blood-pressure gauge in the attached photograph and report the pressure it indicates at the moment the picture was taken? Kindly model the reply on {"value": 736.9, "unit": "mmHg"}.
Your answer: {"value": 240, "unit": "mmHg"}
